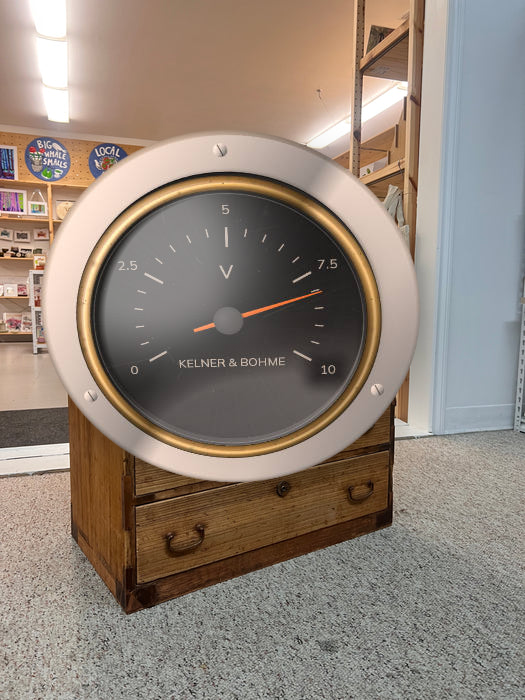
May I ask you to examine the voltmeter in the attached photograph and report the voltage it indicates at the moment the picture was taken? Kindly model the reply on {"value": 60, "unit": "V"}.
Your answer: {"value": 8, "unit": "V"}
